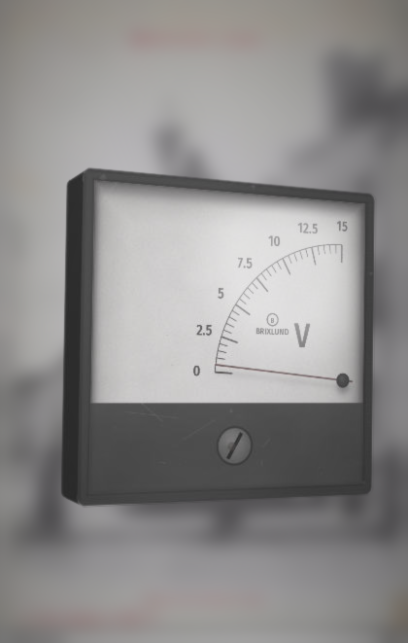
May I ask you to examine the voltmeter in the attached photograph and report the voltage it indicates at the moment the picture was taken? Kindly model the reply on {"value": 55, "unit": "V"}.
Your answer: {"value": 0.5, "unit": "V"}
